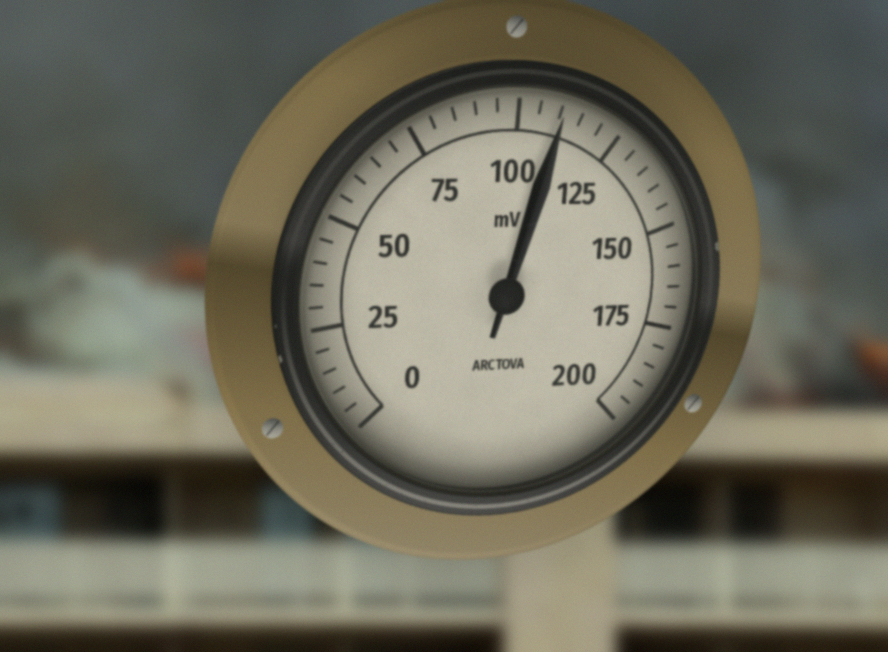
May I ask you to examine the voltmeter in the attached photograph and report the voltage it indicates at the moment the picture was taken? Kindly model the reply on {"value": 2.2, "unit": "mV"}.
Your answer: {"value": 110, "unit": "mV"}
